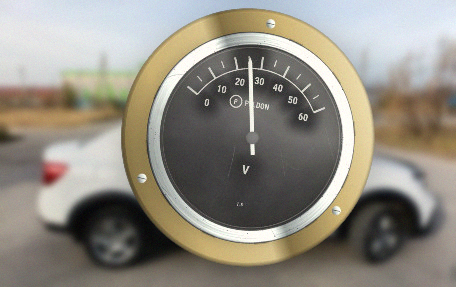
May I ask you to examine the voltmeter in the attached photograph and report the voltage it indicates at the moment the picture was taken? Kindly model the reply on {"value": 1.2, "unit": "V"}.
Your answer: {"value": 25, "unit": "V"}
